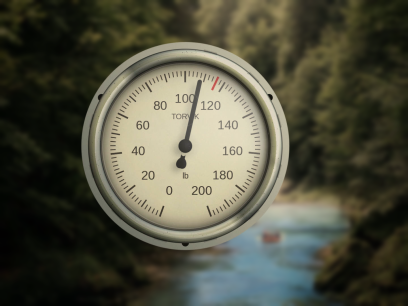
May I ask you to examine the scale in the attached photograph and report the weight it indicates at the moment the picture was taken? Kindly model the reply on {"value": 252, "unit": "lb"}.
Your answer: {"value": 108, "unit": "lb"}
